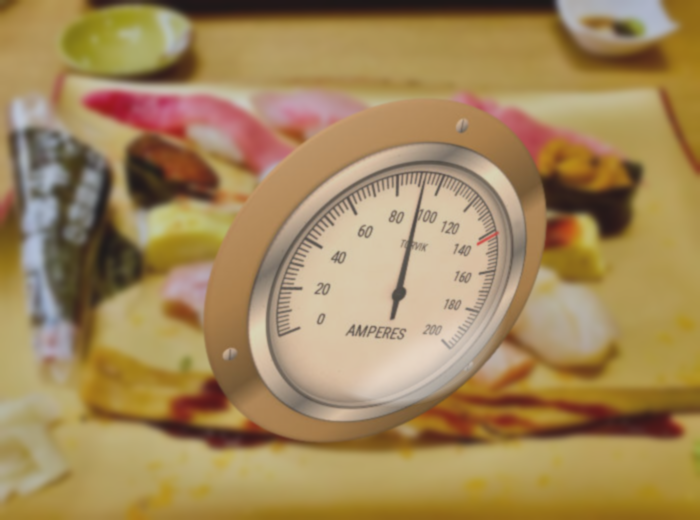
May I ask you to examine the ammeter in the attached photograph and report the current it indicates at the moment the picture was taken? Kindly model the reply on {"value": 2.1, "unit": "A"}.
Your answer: {"value": 90, "unit": "A"}
